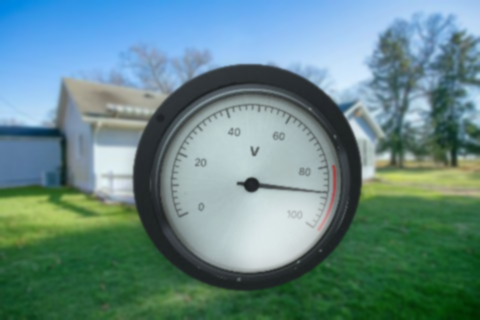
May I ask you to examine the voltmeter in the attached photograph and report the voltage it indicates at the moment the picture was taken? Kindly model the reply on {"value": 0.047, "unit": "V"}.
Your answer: {"value": 88, "unit": "V"}
